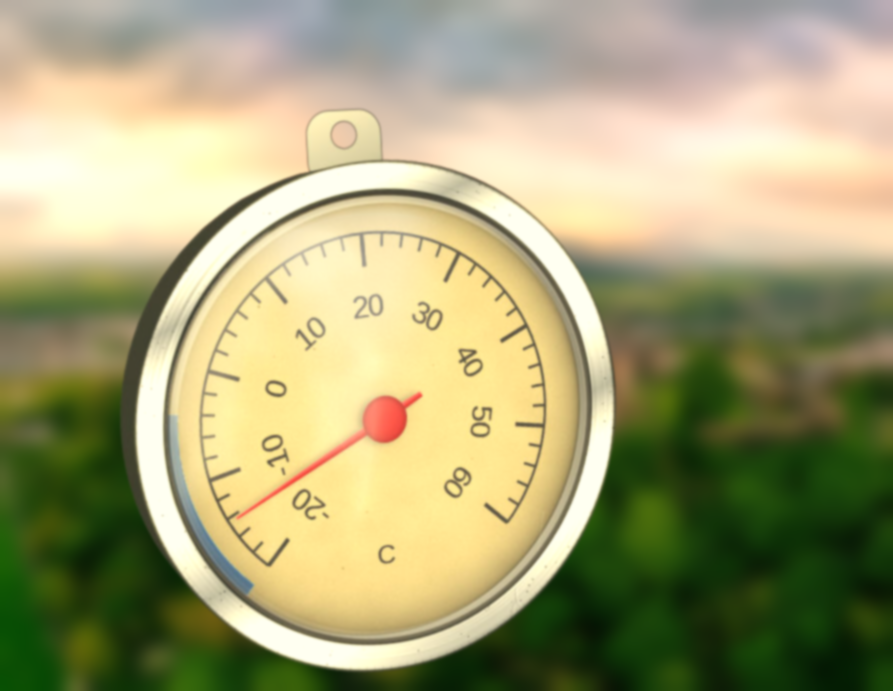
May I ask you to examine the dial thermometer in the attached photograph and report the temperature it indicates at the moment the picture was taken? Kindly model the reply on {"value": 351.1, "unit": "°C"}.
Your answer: {"value": -14, "unit": "°C"}
